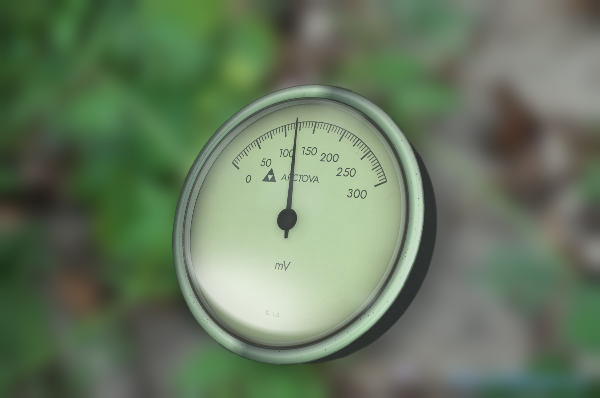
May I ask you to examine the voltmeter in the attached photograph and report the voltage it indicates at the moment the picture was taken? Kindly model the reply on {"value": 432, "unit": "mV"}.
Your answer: {"value": 125, "unit": "mV"}
